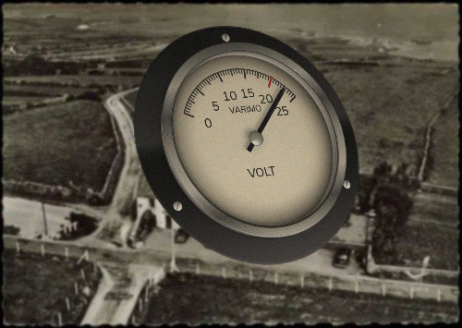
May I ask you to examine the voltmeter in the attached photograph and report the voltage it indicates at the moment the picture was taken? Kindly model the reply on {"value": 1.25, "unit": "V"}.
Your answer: {"value": 22.5, "unit": "V"}
